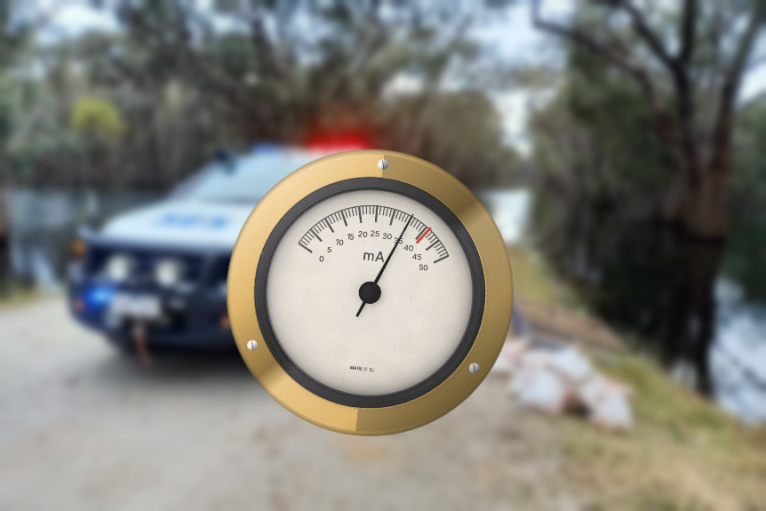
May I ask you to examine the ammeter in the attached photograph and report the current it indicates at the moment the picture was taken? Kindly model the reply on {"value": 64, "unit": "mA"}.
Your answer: {"value": 35, "unit": "mA"}
